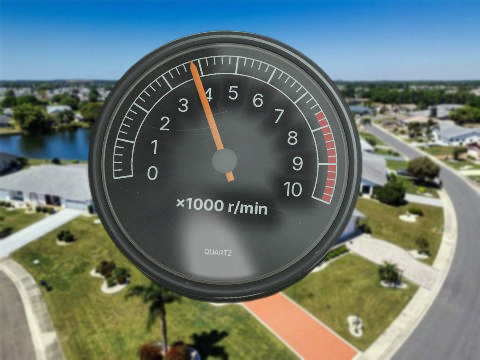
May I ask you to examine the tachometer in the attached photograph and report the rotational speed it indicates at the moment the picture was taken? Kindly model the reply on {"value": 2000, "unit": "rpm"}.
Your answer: {"value": 3800, "unit": "rpm"}
